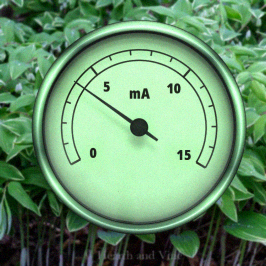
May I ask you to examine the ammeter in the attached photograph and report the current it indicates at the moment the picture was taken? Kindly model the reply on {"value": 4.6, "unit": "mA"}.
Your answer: {"value": 4, "unit": "mA"}
